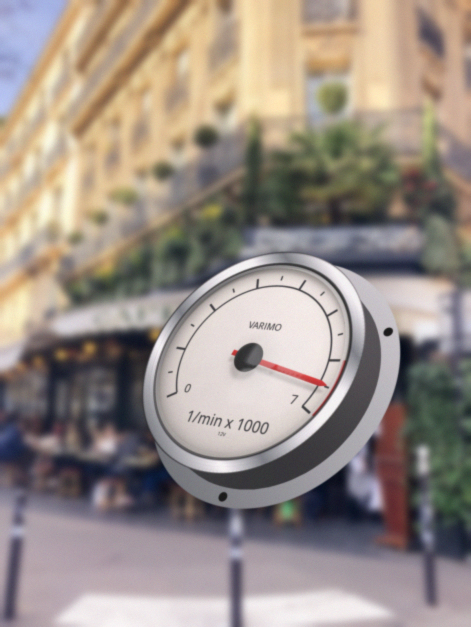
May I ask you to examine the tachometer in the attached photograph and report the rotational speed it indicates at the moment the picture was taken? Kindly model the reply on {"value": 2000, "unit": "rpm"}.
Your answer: {"value": 6500, "unit": "rpm"}
